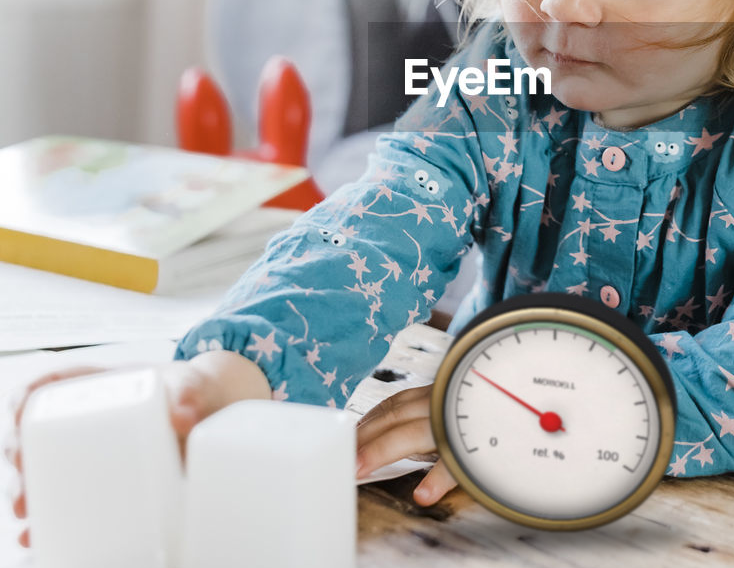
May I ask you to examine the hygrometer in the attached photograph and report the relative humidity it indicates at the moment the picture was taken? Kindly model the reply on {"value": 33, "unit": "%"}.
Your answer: {"value": 25, "unit": "%"}
